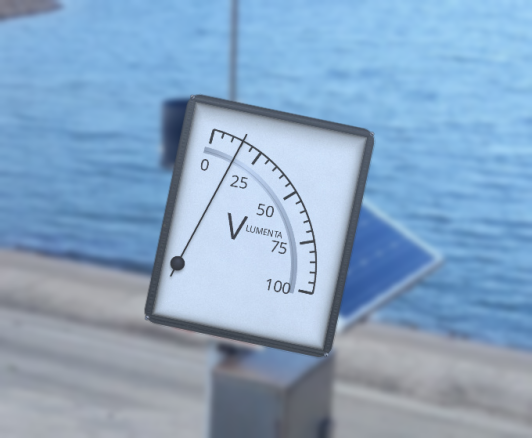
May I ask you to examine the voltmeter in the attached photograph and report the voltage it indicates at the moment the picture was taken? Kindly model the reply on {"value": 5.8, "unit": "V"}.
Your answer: {"value": 15, "unit": "V"}
